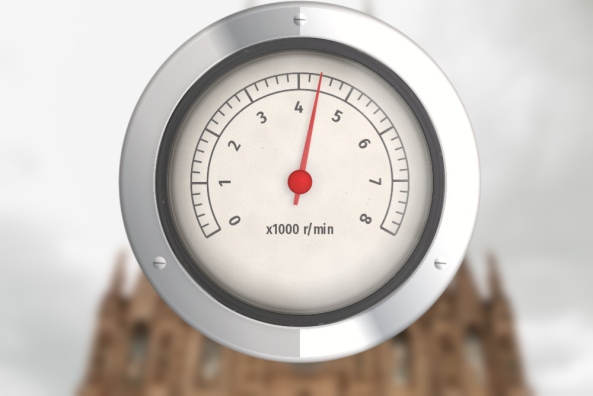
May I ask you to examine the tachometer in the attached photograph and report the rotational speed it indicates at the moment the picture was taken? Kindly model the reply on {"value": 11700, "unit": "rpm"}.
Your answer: {"value": 4400, "unit": "rpm"}
